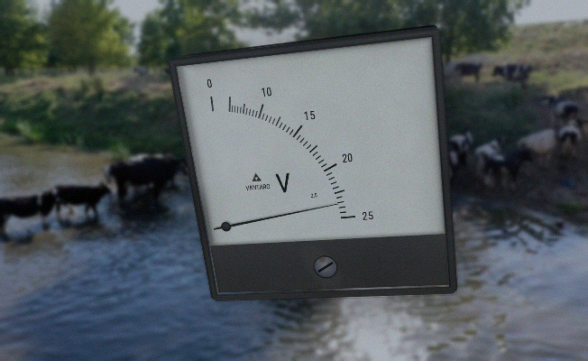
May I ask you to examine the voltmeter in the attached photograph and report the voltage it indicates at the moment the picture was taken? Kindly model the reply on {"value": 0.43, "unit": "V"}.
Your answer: {"value": 23.5, "unit": "V"}
